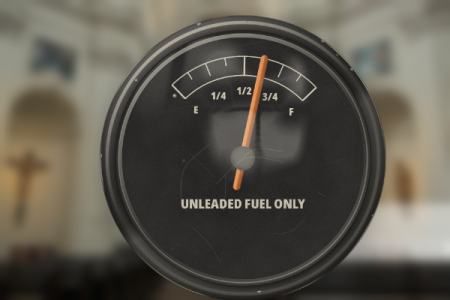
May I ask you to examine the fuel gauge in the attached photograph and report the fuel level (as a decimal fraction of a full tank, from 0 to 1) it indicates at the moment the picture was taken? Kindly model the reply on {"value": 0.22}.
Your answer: {"value": 0.625}
